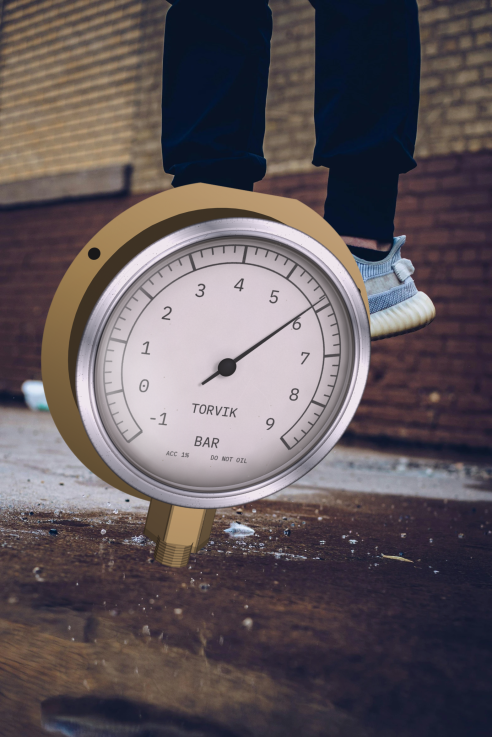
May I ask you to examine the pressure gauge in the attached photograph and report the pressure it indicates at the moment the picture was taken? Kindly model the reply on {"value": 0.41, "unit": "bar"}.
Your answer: {"value": 5.8, "unit": "bar"}
